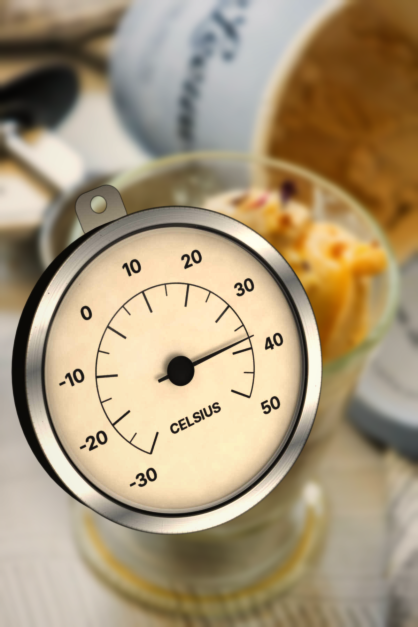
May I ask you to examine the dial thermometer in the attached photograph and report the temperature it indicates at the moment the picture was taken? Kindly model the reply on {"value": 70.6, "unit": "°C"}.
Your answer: {"value": 37.5, "unit": "°C"}
